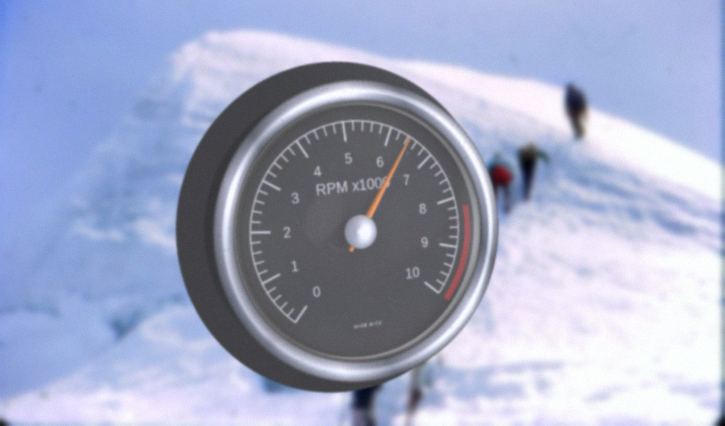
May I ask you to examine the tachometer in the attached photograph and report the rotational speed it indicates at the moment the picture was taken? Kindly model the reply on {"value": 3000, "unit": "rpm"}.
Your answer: {"value": 6400, "unit": "rpm"}
